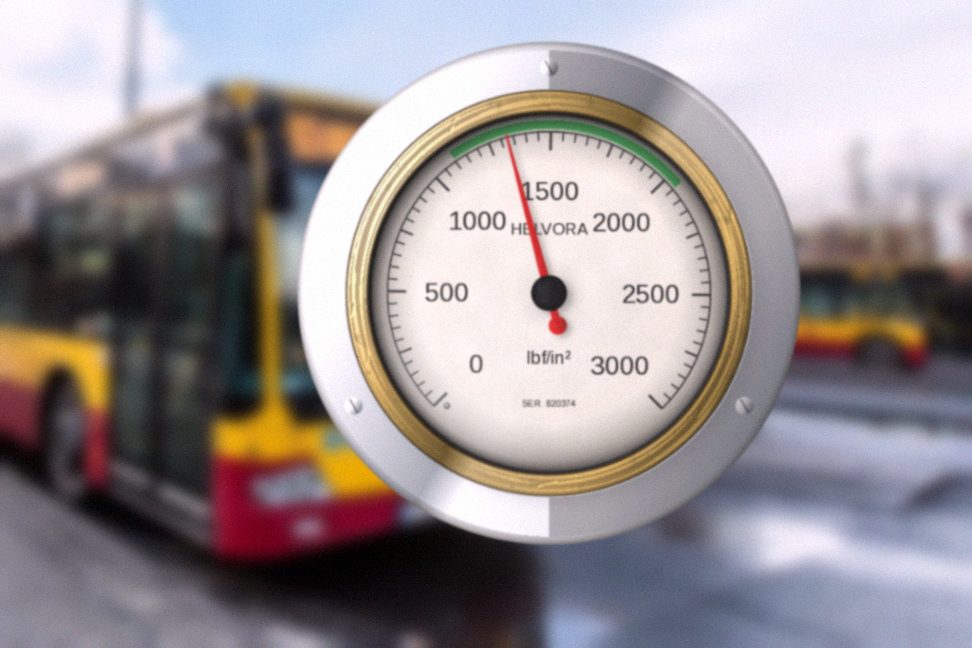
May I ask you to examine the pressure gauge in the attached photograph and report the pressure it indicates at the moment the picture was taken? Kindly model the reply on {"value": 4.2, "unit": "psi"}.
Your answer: {"value": 1325, "unit": "psi"}
